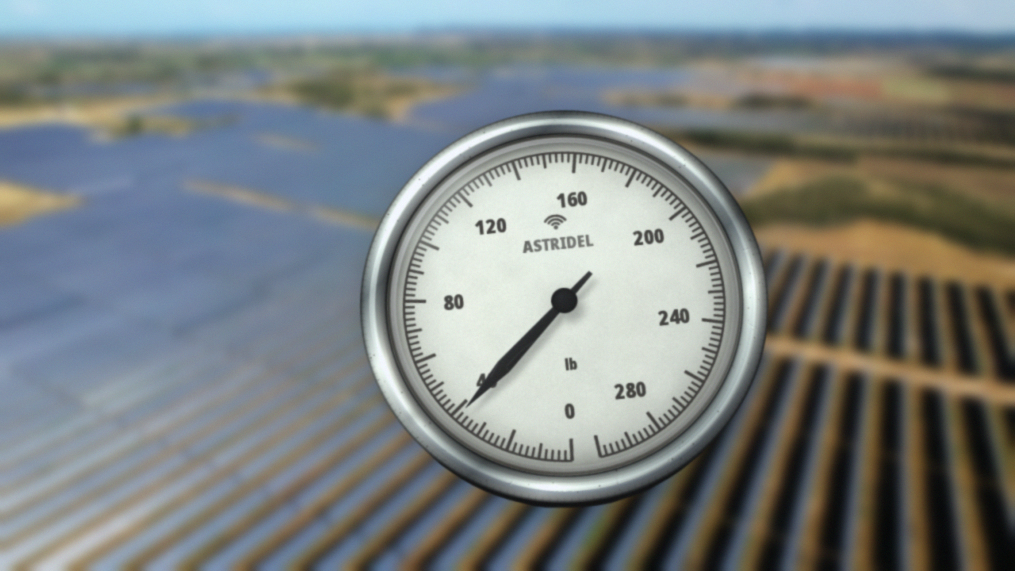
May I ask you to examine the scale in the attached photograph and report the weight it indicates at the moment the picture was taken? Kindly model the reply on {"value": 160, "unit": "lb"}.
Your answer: {"value": 38, "unit": "lb"}
